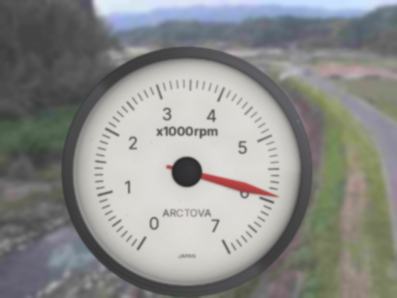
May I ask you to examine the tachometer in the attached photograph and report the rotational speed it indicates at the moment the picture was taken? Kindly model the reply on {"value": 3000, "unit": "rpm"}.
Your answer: {"value": 5900, "unit": "rpm"}
